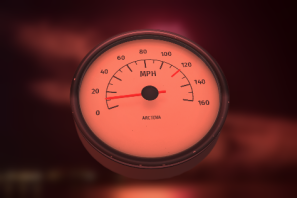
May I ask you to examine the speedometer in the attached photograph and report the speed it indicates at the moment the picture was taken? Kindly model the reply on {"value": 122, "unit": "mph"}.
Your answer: {"value": 10, "unit": "mph"}
